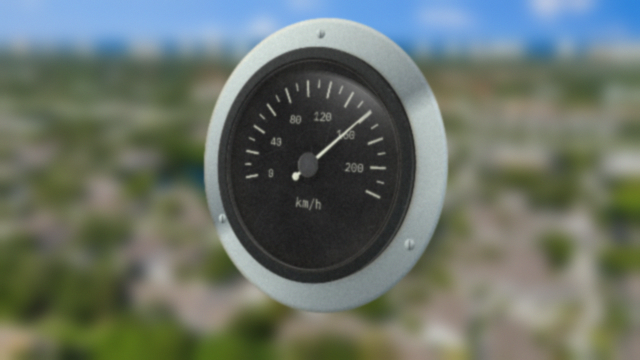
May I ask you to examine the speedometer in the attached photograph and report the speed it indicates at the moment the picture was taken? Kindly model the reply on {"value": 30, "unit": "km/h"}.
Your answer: {"value": 160, "unit": "km/h"}
